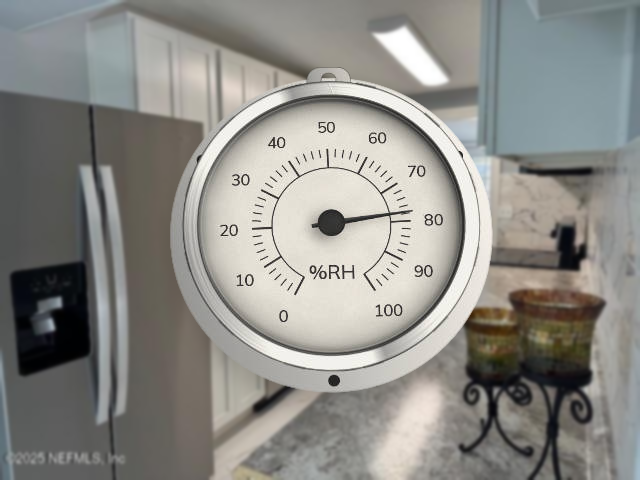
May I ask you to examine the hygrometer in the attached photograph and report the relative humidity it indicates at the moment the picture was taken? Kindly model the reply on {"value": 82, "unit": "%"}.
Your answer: {"value": 78, "unit": "%"}
